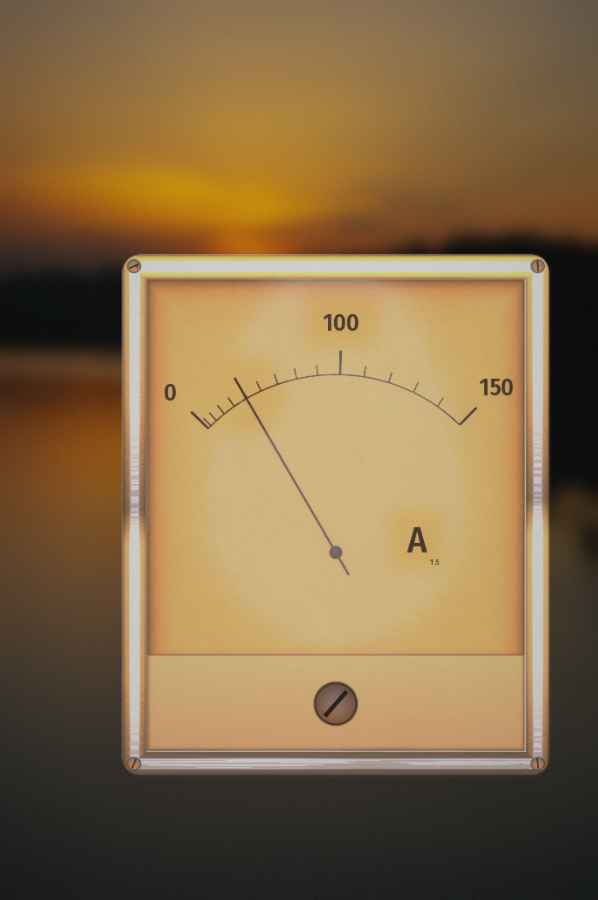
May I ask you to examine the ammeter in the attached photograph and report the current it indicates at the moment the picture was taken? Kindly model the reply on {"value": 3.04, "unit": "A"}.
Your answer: {"value": 50, "unit": "A"}
